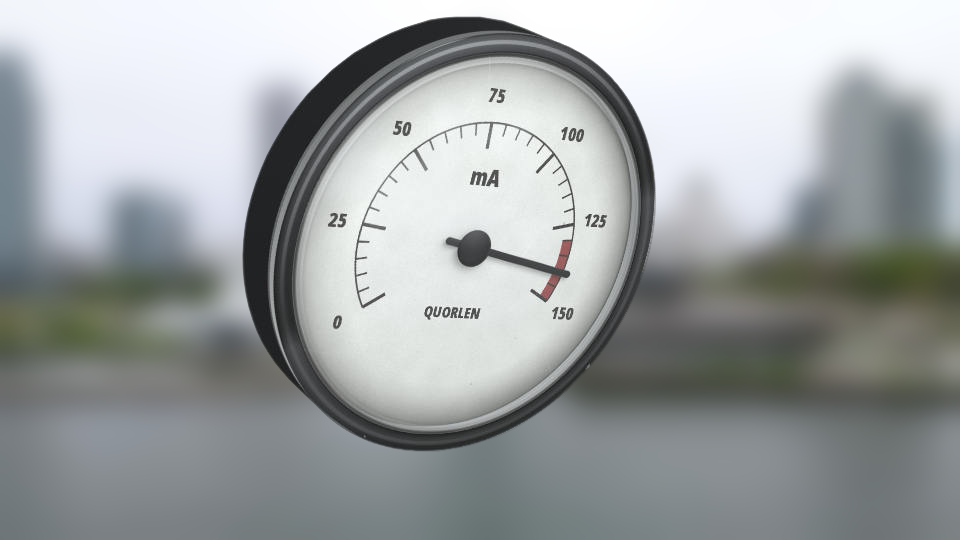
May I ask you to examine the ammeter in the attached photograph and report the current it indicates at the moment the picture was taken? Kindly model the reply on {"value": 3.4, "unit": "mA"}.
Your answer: {"value": 140, "unit": "mA"}
